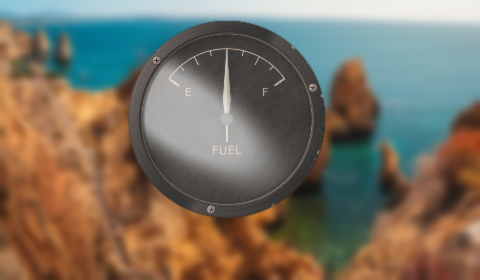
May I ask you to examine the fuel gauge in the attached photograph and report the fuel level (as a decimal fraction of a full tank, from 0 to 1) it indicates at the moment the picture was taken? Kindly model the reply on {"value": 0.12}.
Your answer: {"value": 0.5}
